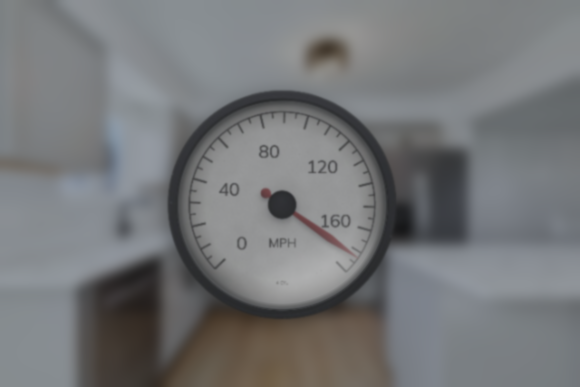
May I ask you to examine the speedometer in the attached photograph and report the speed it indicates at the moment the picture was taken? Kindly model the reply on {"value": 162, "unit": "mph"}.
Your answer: {"value": 172.5, "unit": "mph"}
